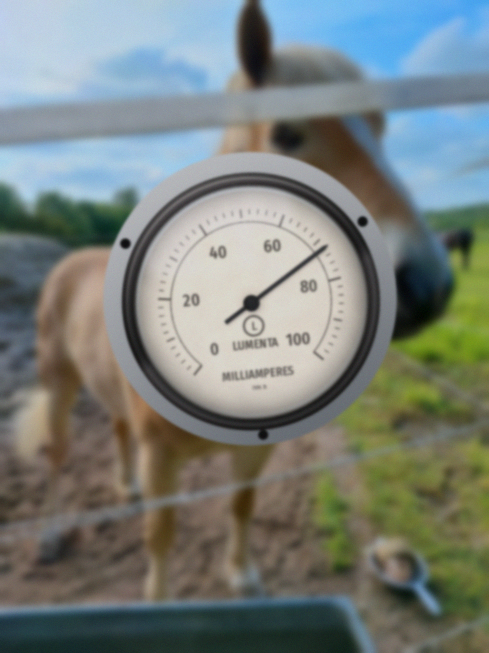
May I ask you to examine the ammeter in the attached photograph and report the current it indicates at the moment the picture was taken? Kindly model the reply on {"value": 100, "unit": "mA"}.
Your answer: {"value": 72, "unit": "mA"}
